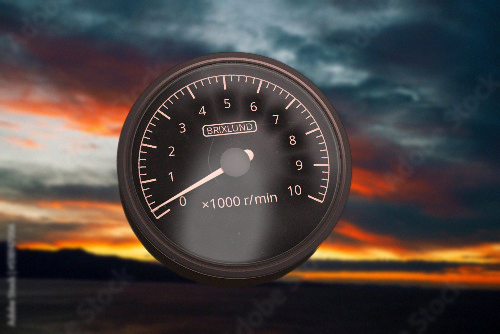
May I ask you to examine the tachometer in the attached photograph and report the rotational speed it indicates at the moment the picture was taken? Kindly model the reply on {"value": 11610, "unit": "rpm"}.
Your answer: {"value": 200, "unit": "rpm"}
